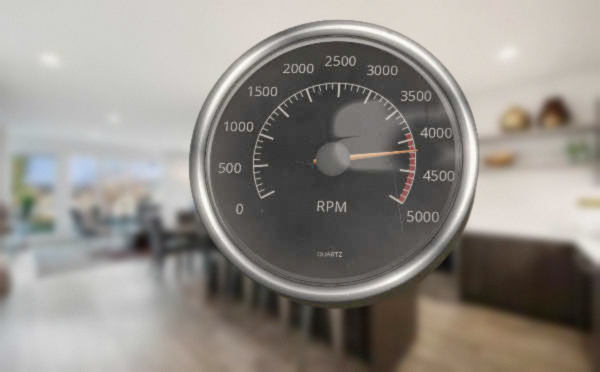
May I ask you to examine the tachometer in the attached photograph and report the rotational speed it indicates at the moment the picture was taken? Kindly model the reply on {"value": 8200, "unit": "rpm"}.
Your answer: {"value": 4200, "unit": "rpm"}
